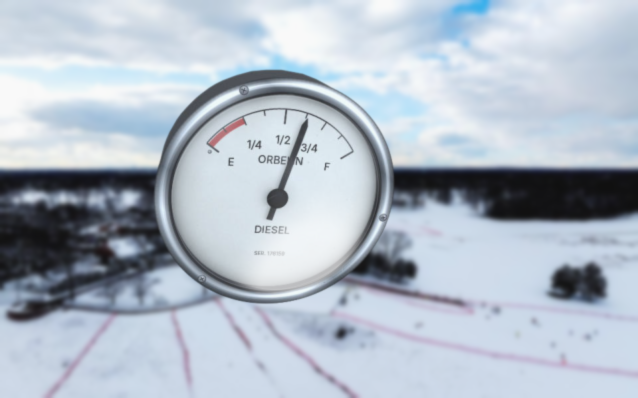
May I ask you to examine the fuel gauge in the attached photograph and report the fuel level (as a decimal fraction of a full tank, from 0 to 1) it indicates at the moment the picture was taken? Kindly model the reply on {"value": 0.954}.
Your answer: {"value": 0.625}
